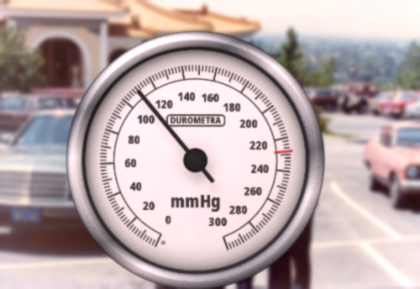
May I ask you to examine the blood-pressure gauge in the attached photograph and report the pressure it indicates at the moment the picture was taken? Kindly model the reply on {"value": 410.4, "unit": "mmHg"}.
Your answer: {"value": 110, "unit": "mmHg"}
